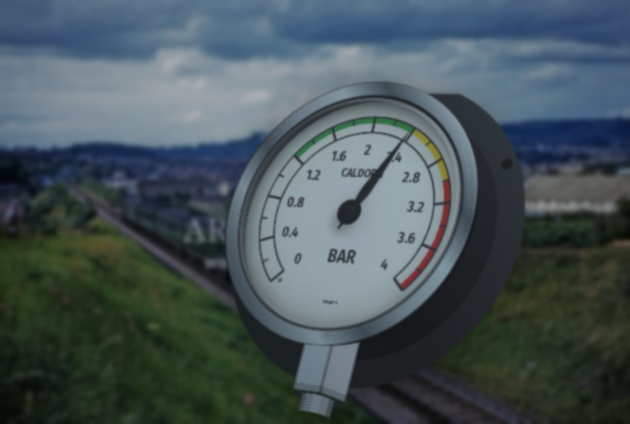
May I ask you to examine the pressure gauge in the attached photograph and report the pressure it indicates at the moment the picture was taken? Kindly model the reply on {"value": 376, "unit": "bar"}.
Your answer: {"value": 2.4, "unit": "bar"}
